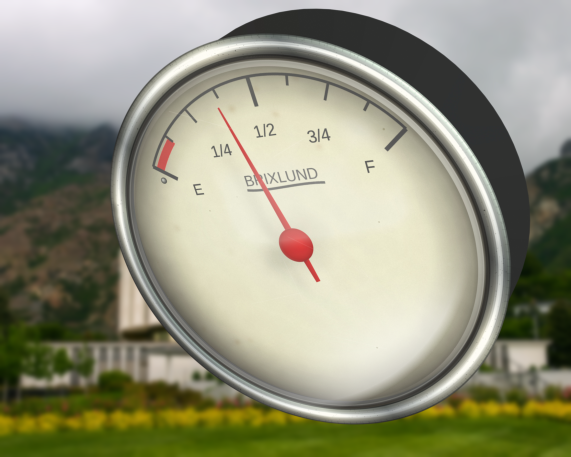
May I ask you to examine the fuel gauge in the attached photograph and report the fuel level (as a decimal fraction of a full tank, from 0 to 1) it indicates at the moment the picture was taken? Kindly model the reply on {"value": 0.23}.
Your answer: {"value": 0.375}
